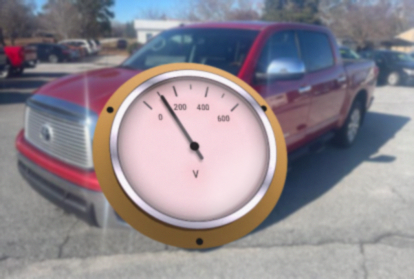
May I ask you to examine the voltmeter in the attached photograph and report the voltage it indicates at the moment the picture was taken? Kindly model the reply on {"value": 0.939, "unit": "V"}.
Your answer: {"value": 100, "unit": "V"}
